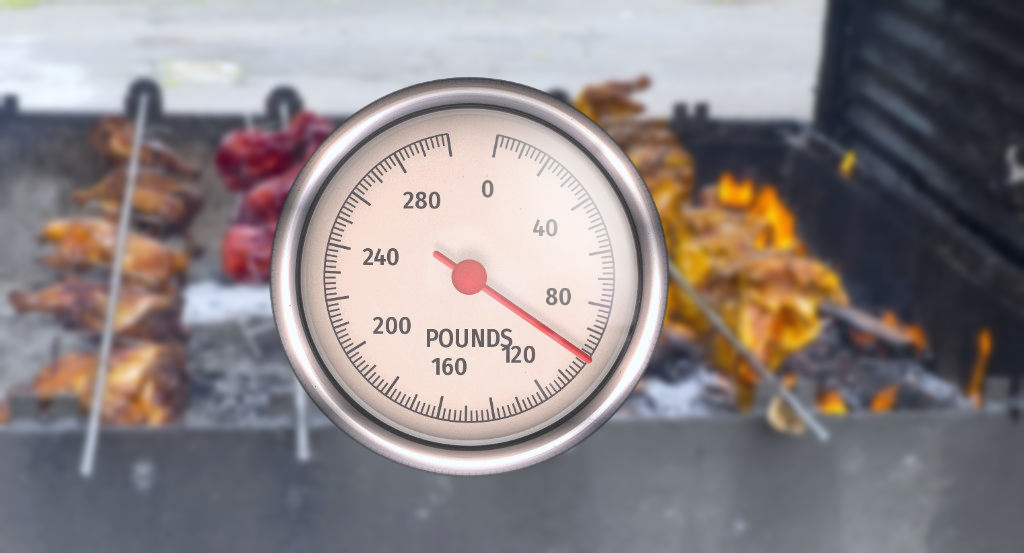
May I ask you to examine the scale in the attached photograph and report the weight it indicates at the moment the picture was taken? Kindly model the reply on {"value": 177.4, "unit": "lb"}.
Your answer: {"value": 100, "unit": "lb"}
